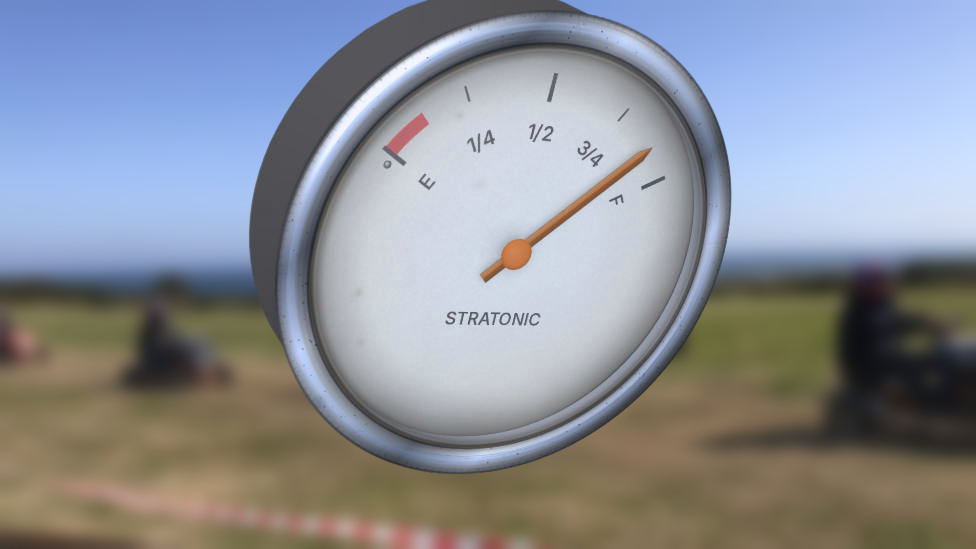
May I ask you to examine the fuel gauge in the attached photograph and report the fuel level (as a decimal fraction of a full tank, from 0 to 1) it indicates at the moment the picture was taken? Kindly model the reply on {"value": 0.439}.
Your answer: {"value": 0.875}
